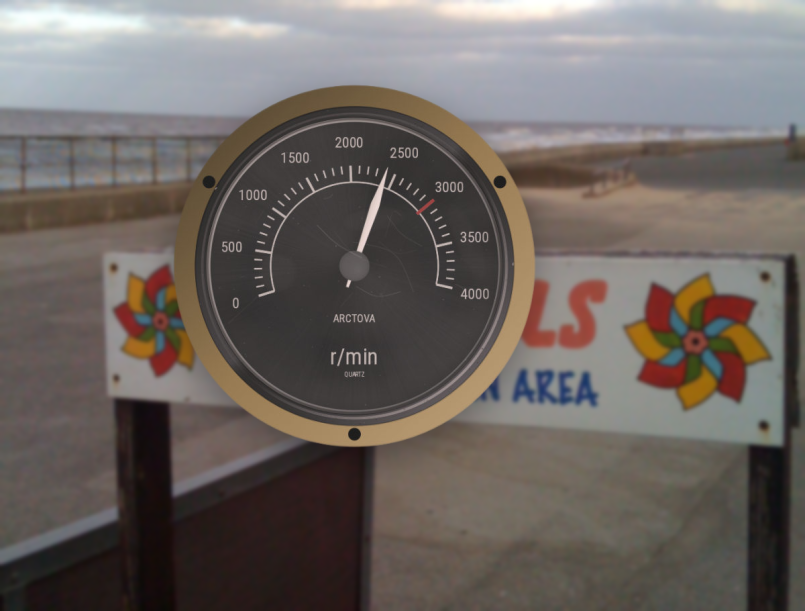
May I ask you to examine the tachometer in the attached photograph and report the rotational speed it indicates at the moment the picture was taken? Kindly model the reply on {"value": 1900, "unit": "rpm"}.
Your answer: {"value": 2400, "unit": "rpm"}
